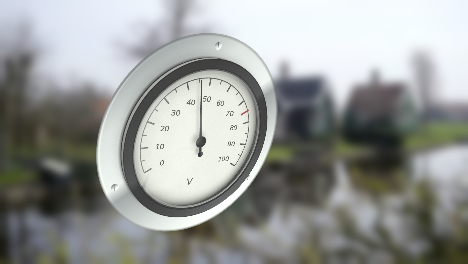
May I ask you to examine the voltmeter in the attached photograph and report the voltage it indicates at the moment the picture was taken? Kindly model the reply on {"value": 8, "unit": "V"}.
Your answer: {"value": 45, "unit": "V"}
